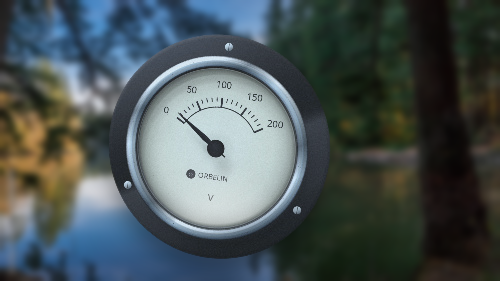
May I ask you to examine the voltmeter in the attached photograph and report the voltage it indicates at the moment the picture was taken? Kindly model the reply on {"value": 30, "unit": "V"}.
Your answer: {"value": 10, "unit": "V"}
